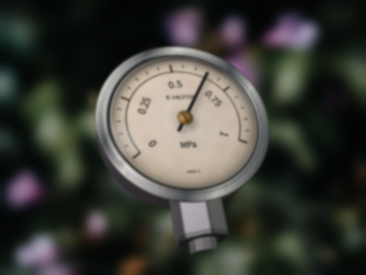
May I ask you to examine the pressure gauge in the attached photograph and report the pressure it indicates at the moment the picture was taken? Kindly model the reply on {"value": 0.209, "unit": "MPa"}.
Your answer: {"value": 0.65, "unit": "MPa"}
